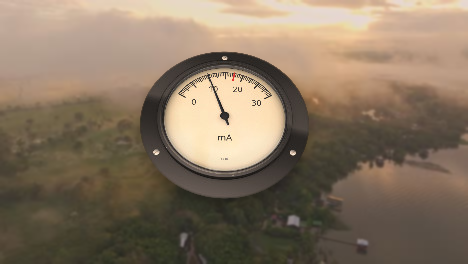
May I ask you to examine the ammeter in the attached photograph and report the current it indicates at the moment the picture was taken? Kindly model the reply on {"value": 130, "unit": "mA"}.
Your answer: {"value": 10, "unit": "mA"}
